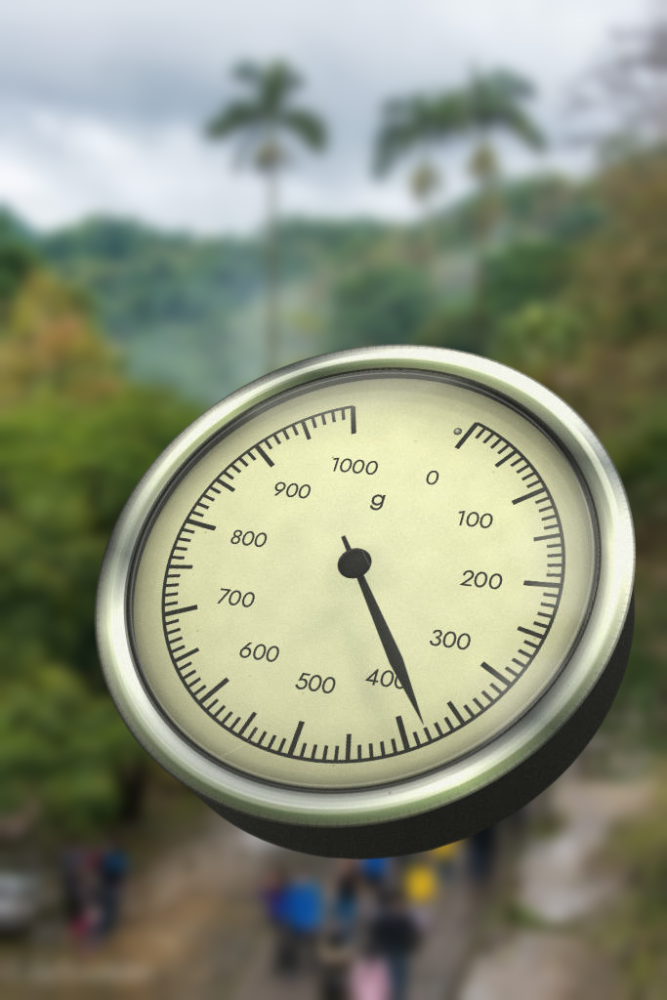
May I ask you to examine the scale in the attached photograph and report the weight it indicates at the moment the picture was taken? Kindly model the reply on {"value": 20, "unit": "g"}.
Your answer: {"value": 380, "unit": "g"}
